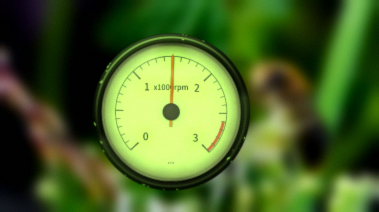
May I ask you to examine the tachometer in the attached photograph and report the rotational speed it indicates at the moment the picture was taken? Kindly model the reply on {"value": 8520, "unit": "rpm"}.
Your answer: {"value": 1500, "unit": "rpm"}
